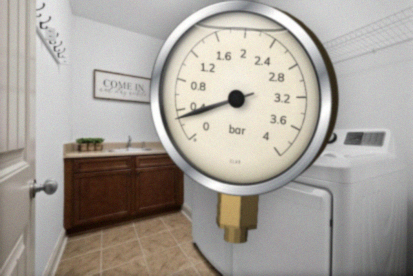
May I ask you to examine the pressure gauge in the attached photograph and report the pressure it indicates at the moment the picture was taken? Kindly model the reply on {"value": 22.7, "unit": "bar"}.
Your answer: {"value": 0.3, "unit": "bar"}
